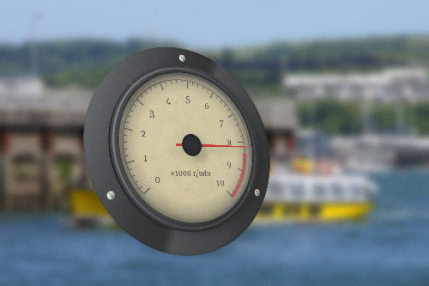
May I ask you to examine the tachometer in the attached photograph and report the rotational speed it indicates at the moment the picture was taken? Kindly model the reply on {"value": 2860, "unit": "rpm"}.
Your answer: {"value": 8200, "unit": "rpm"}
